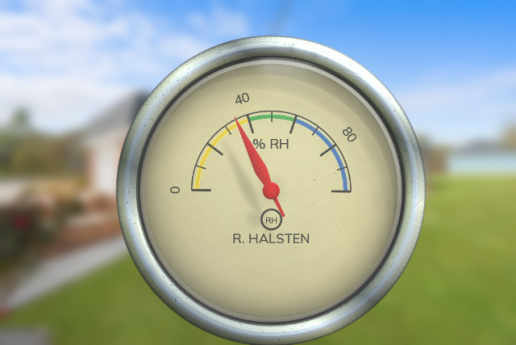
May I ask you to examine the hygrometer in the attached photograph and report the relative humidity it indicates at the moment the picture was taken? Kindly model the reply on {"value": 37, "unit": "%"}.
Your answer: {"value": 35, "unit": "%"}
